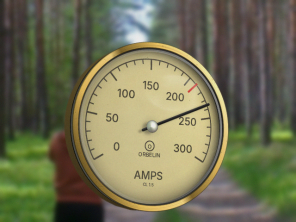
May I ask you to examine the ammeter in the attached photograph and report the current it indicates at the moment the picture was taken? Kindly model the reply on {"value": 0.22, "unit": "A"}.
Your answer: {"value": 235, "unit": "A"}
